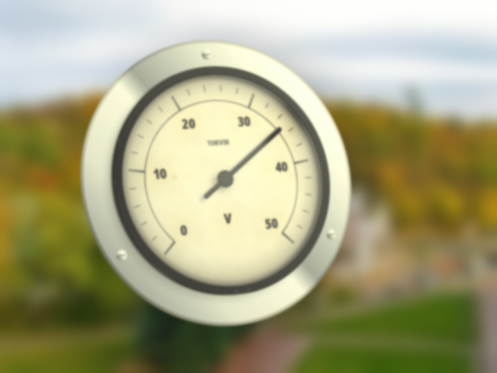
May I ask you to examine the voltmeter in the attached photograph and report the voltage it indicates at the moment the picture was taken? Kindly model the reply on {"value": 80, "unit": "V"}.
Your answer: {"value": 35, "unit": "V"}
